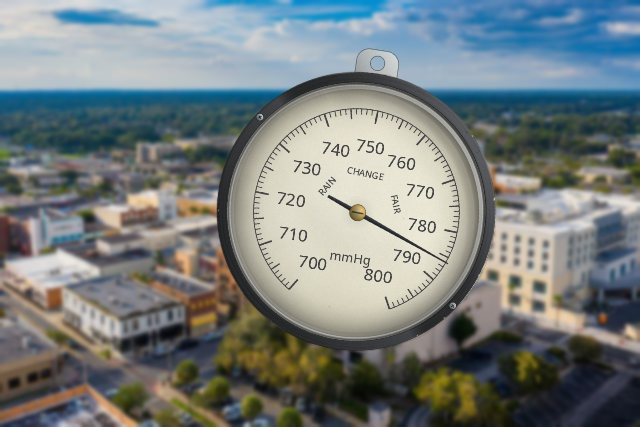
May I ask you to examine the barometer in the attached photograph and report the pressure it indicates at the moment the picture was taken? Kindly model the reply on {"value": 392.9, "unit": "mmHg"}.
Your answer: {"value": 786, "unit": "mmHg"}
